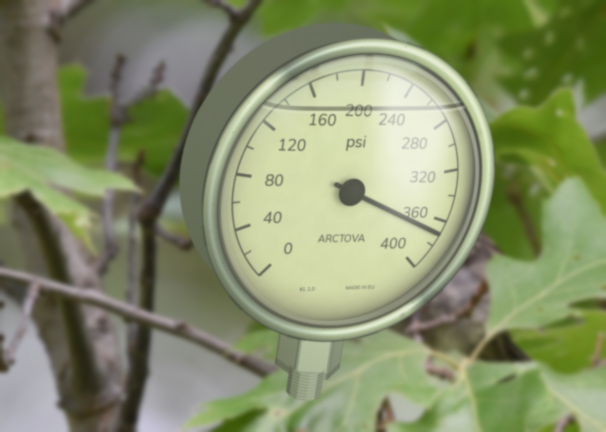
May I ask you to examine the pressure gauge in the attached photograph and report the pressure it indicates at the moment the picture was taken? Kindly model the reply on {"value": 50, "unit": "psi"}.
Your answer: {"value": 370, "unit": "psi"}
